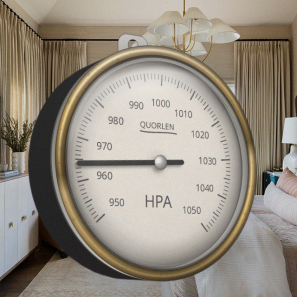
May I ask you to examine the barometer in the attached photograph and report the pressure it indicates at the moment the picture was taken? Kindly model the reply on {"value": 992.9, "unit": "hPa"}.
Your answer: {"value": 964, "unit": "hPa"}
